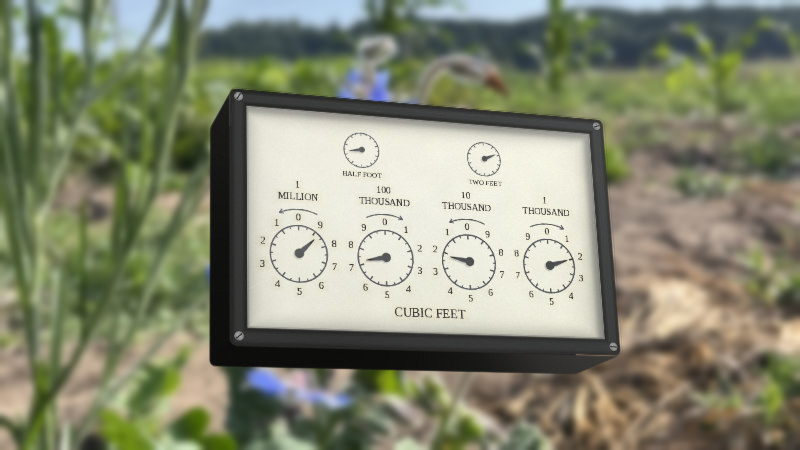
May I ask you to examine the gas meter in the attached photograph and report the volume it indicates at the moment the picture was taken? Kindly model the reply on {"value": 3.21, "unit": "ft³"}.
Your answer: {"value": 872200, "unit": "ft³"}
